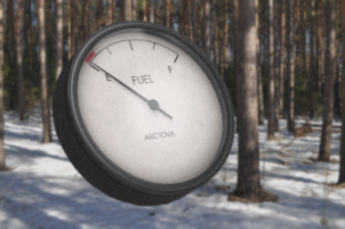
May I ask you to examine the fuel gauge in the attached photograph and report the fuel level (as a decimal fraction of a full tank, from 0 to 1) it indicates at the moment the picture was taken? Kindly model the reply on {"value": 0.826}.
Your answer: {"value": 0}
